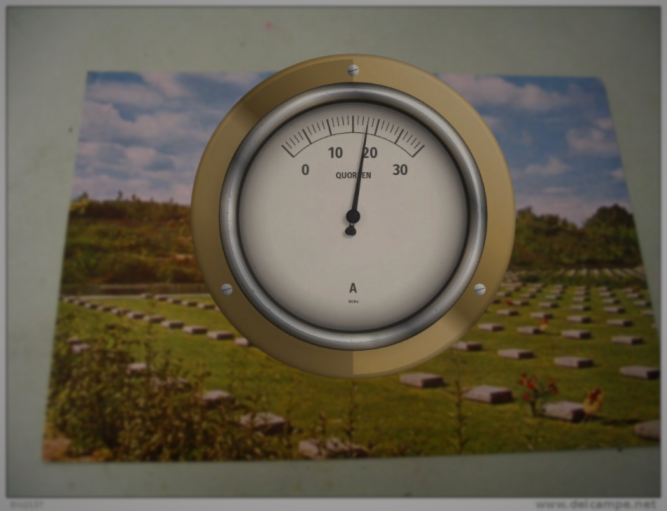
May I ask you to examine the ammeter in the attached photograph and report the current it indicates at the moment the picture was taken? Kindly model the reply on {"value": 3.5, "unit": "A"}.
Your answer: {"value": 18, "unit": "A"}
